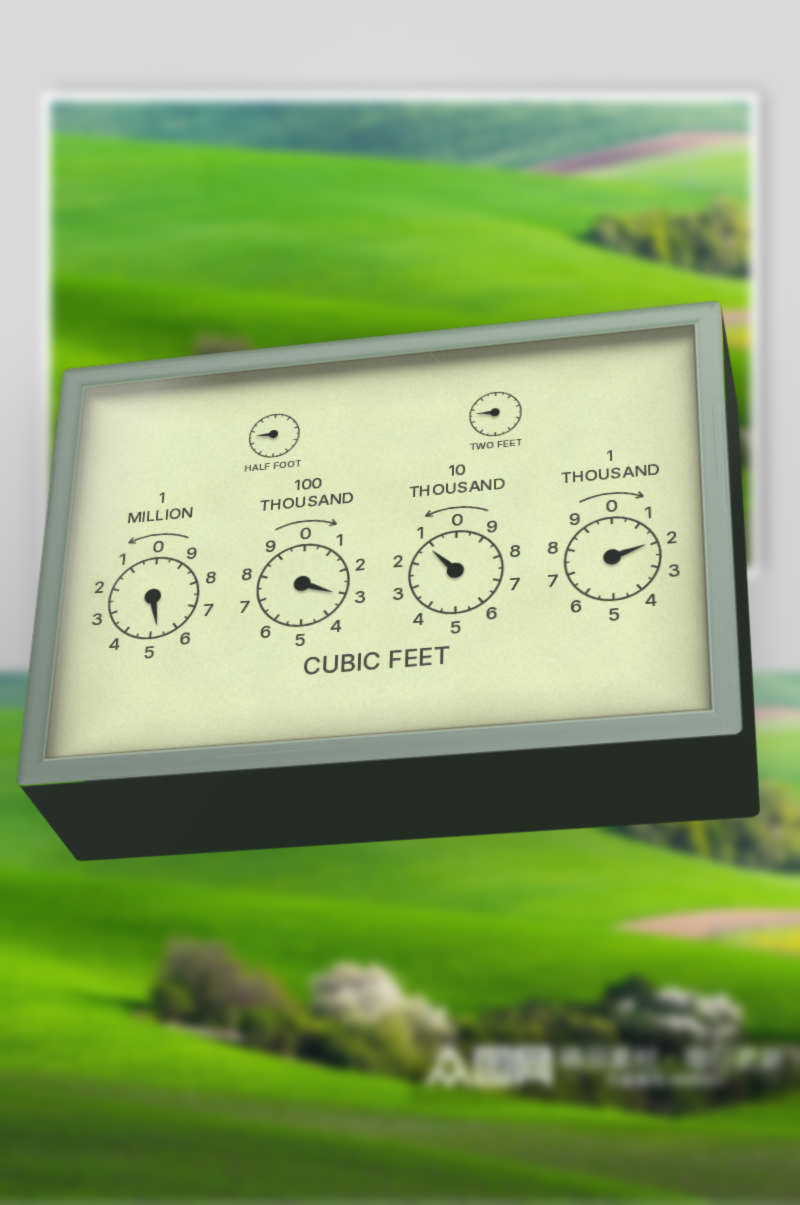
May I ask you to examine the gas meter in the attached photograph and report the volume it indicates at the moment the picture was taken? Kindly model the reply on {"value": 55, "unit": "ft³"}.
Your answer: {"value": 531200, "unit": "ft³"}
